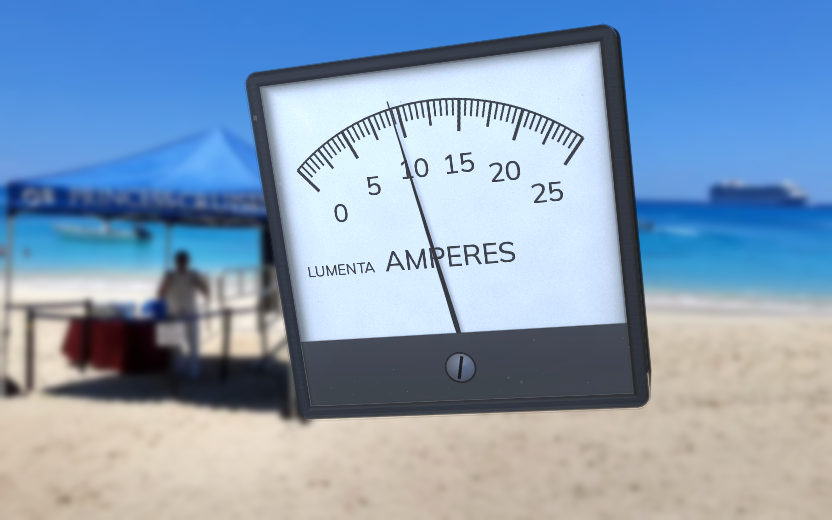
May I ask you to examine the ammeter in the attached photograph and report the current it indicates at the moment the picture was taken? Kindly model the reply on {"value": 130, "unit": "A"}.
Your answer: {"value": 9.5, "unit": "A"}
